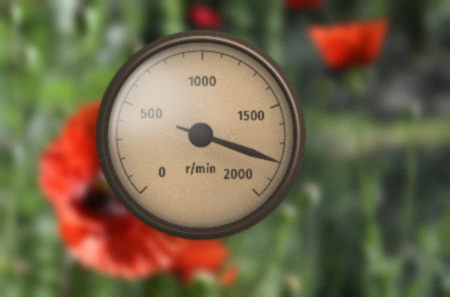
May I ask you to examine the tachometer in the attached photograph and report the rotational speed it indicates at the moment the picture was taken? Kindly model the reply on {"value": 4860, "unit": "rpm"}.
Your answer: {"value": 1800, "unit": "rpm"}
